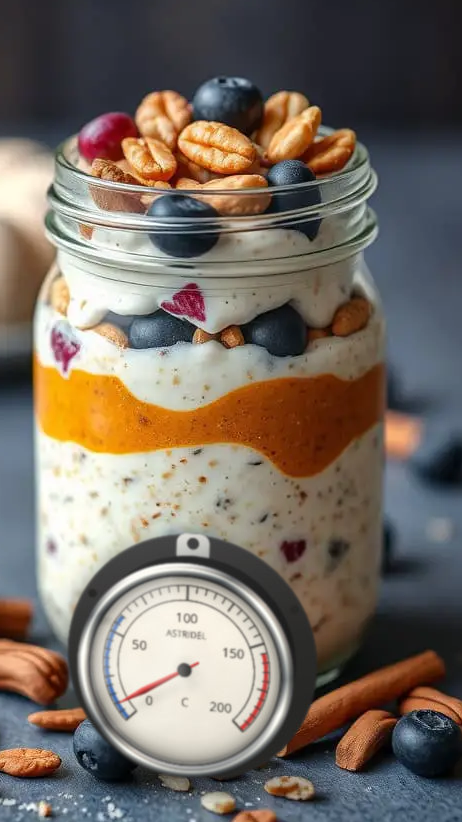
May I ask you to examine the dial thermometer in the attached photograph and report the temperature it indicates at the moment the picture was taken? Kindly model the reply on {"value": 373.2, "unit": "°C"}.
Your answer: {"value": 10, "unit": "°C"}
